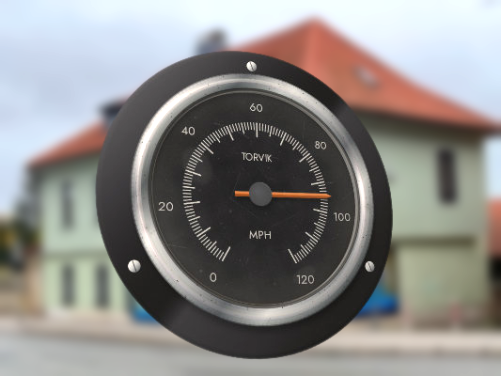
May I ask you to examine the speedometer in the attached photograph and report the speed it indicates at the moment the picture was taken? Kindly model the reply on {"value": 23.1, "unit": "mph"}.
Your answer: {"value": 95, "unit": "mph"}
